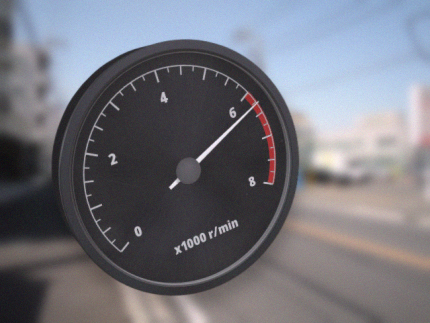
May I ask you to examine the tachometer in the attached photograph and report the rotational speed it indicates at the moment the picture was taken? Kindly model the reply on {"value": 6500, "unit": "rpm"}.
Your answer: {"value": 6250, "unit": "rpm"}
